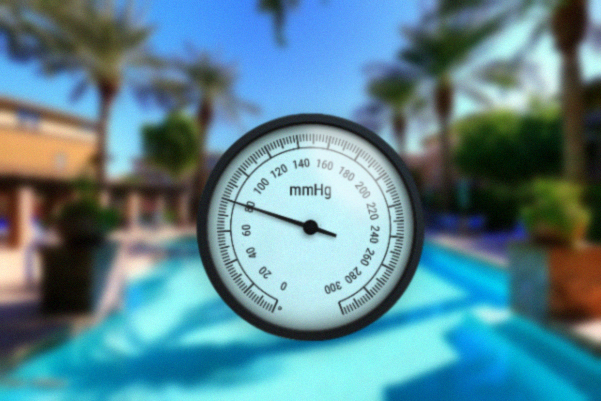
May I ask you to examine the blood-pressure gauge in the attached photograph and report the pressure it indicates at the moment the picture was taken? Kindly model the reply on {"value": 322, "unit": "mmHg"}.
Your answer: {"value": 80, "unit": "mmHg"}
